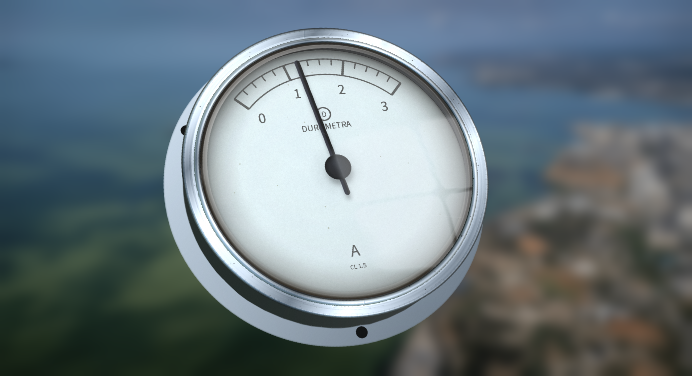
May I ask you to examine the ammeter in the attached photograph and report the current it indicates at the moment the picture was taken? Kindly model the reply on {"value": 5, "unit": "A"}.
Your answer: {"value": 1.2, "unit": "A"}
